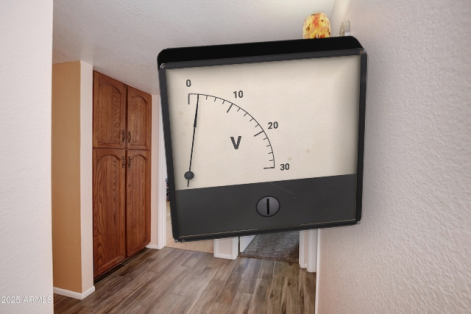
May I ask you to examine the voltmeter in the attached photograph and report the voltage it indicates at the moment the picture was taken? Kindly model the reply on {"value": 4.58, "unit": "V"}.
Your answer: {"value": 2, "unit": "V"}
